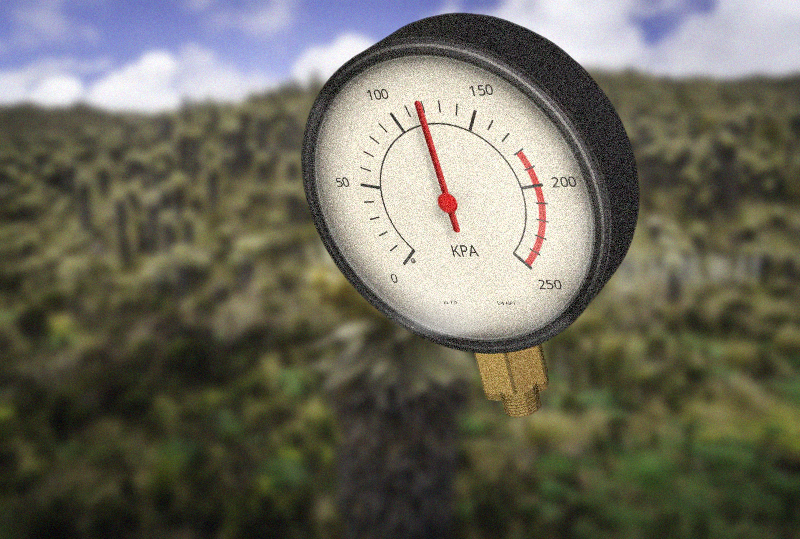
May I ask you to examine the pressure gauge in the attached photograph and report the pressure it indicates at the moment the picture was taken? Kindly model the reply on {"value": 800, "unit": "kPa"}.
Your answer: {"value": 120, "unit": "kPa"}
